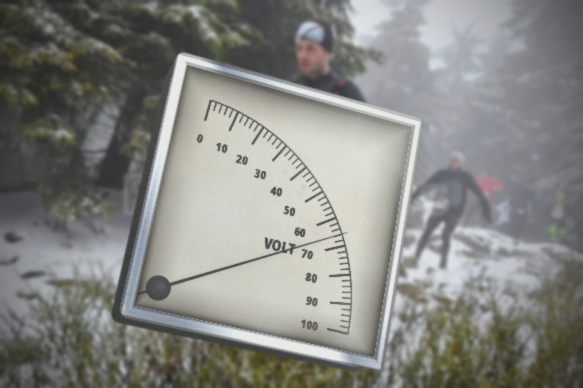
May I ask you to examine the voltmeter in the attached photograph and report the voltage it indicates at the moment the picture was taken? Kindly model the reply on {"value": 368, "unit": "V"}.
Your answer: {"value": 66, "unit": "V"}
